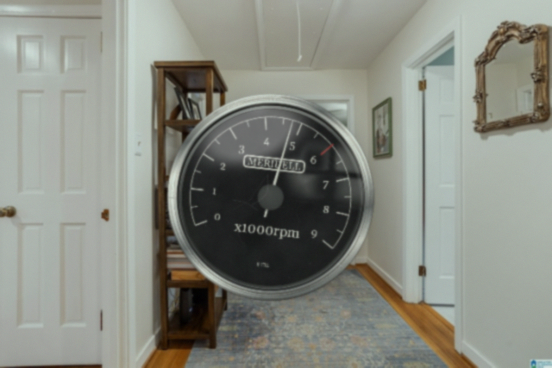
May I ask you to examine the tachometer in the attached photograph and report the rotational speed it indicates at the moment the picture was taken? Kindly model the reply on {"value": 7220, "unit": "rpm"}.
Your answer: {"value": 4750, "unit": "rpm"}
